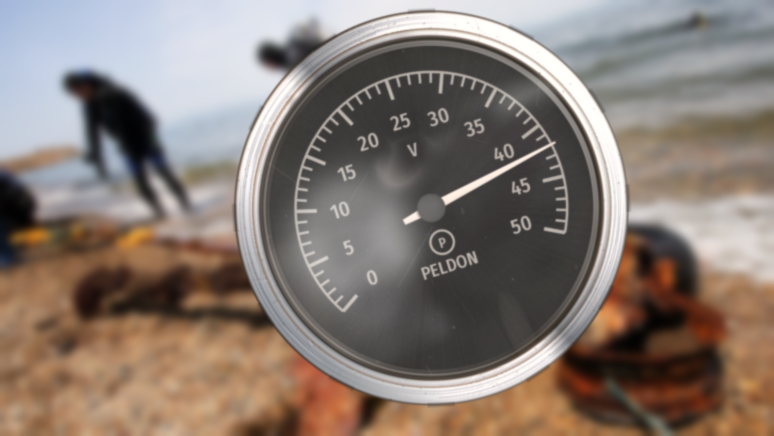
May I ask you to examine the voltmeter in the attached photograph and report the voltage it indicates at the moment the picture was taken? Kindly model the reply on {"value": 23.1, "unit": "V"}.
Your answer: {"value": 42, "unit": "V"}
